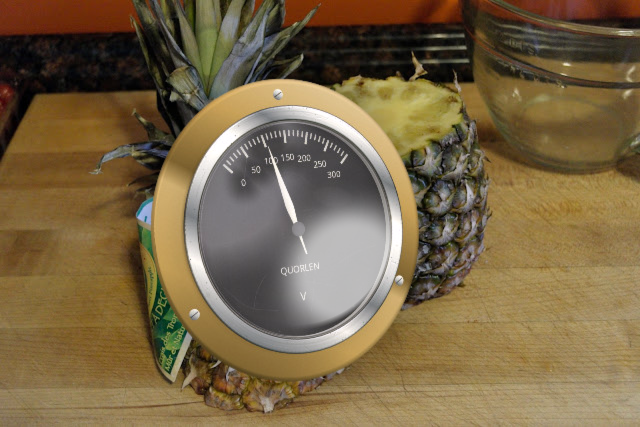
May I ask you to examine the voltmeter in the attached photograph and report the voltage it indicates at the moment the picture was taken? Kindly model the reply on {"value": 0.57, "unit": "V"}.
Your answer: {"value": 100, "unit": "V"}
